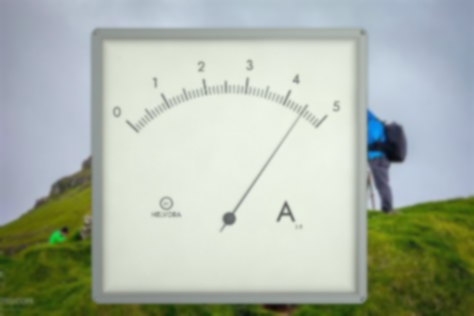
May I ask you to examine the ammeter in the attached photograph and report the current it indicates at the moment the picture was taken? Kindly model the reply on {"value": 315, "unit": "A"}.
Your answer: {"value": 4.5, "unit": "A"}
